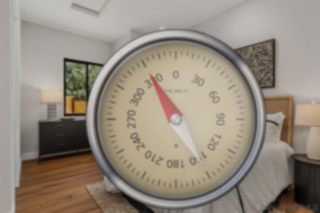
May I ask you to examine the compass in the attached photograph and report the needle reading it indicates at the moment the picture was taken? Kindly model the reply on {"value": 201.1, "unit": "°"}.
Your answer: {"value": 330, "unit": "°"}
